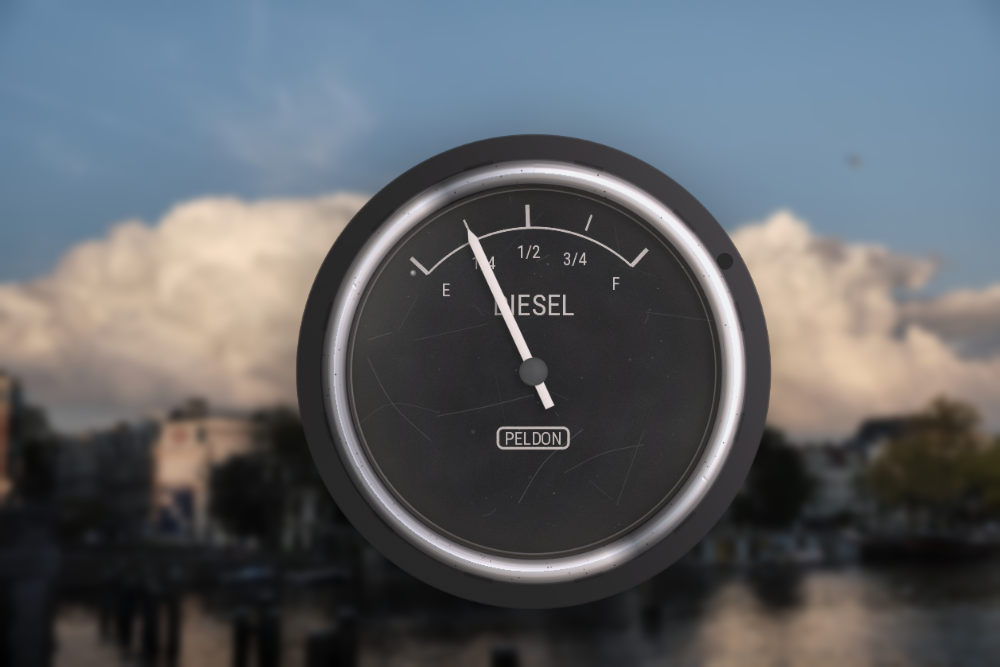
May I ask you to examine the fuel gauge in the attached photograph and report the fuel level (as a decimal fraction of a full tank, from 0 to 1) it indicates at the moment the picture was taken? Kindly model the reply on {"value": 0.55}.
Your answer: {"value": 0.25}
